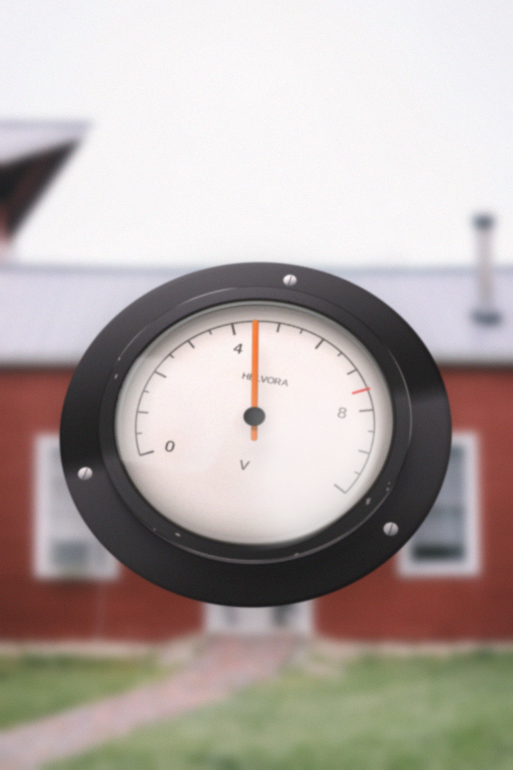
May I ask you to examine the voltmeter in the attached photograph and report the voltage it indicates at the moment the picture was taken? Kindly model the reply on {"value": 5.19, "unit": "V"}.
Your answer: {"value": 4.5, "unit": "V"}
